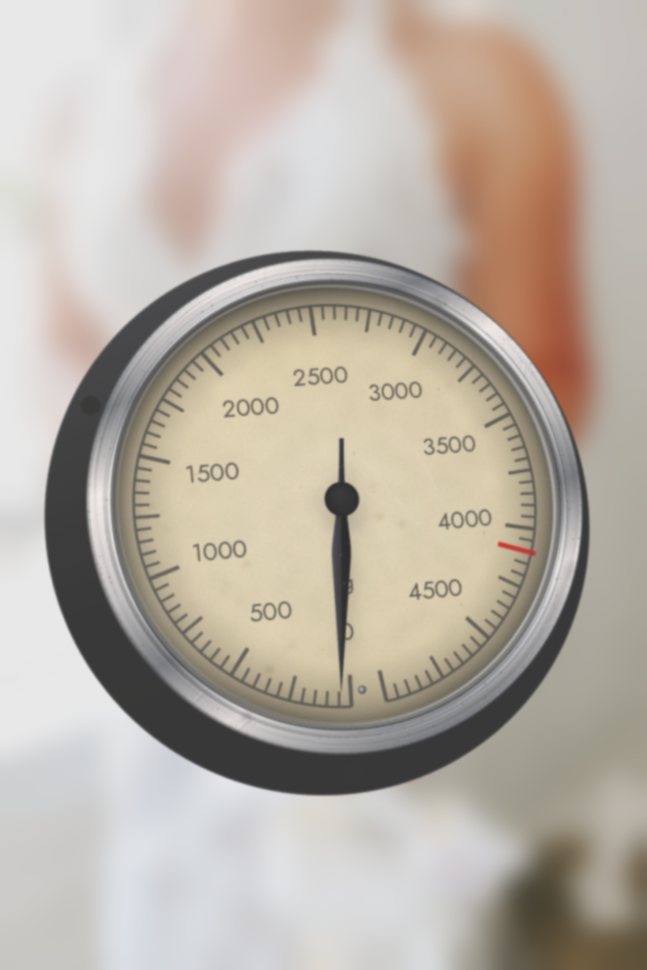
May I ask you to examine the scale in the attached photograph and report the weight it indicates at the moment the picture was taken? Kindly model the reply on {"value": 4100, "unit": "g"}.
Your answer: {"value": 50, "unit": "g"}
